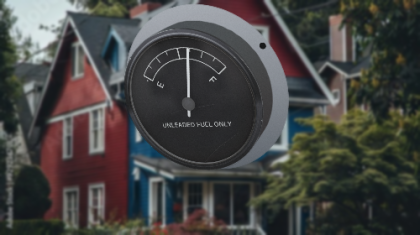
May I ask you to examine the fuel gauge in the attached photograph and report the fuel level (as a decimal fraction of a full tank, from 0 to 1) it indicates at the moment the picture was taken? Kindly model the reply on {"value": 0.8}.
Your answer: {"value": 0.625}
